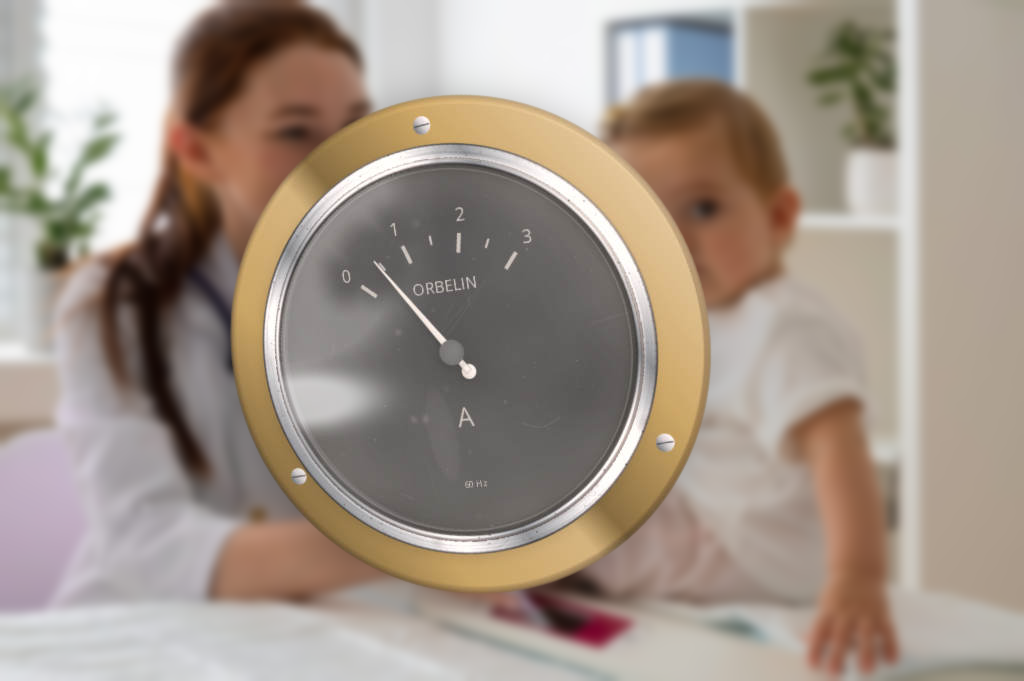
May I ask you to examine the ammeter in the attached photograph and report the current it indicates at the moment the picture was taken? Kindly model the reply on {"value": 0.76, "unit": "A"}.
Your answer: {"value": 0.5, "unit": "A"}
